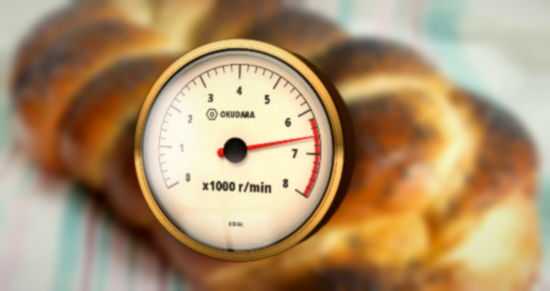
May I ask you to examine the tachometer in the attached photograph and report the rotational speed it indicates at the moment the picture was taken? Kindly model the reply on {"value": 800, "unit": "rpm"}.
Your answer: {"value": 6600, "unit": "rpm"}
